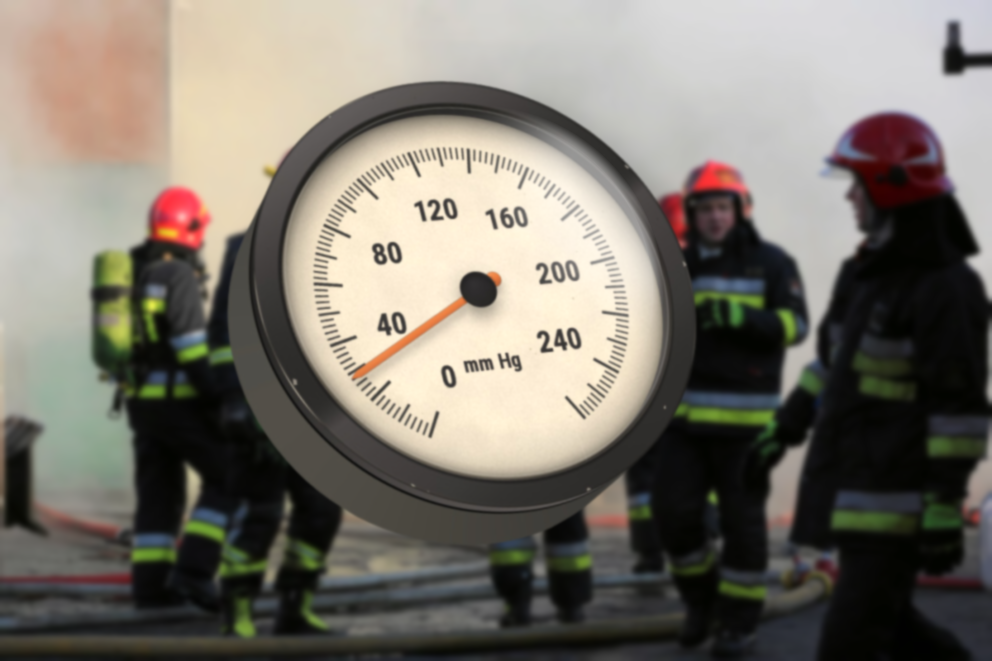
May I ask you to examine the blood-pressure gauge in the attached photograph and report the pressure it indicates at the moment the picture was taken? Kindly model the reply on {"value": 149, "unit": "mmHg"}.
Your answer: {"value": 28, "unit": "mmHg"}
